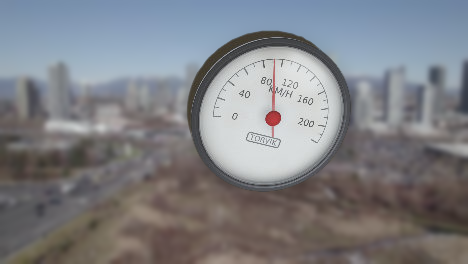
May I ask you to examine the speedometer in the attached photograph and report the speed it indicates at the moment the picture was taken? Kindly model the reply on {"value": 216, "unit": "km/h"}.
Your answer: {"value": 90, "unit": "km/h"}
